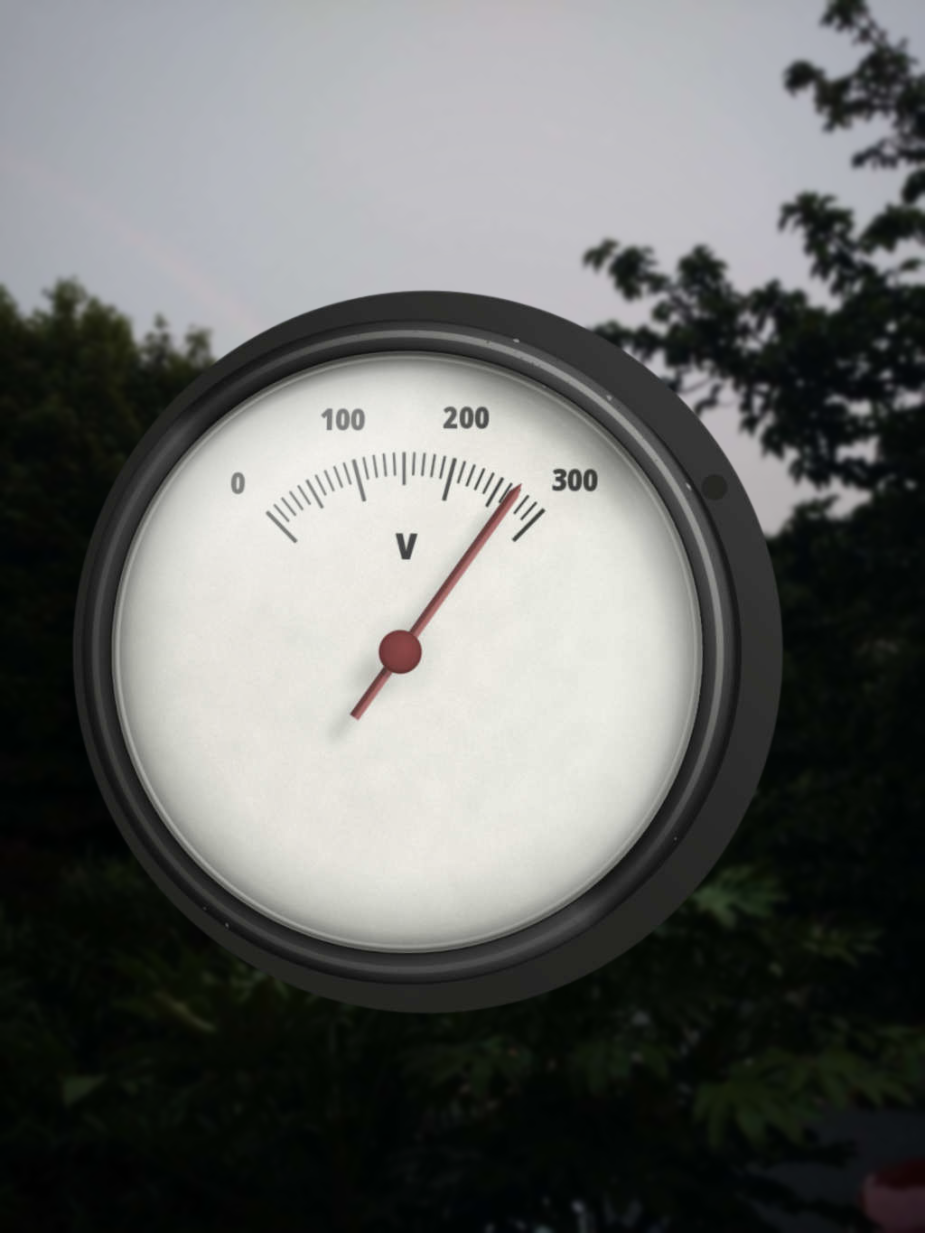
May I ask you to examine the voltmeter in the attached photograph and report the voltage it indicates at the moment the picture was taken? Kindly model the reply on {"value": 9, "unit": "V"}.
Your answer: {"value": 270, "unit": "V"}
